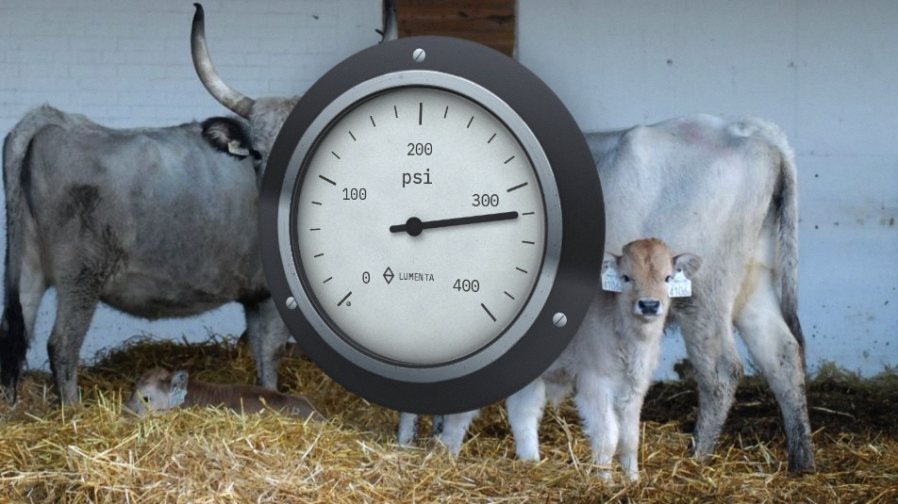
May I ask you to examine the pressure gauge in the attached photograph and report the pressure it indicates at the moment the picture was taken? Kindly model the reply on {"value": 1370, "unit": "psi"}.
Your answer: {"value": 320, "unit": "psi"}
